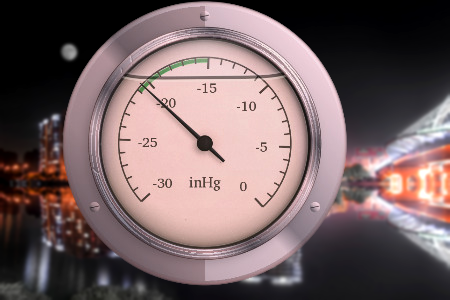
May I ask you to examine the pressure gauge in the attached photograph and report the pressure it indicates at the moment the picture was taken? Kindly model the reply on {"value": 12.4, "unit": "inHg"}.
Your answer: {"value": -20.5, "unit": "inHg"}
